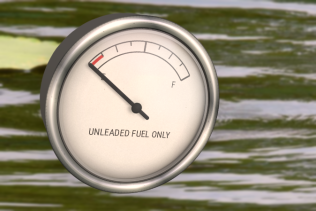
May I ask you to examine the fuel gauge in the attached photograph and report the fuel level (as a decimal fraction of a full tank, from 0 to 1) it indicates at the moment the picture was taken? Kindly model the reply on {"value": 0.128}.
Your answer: {"value": 0}
